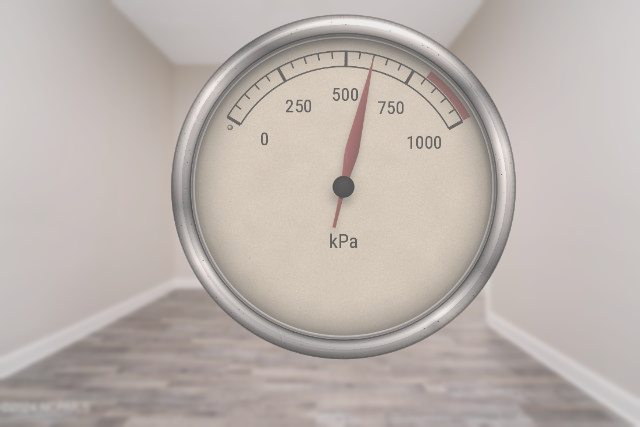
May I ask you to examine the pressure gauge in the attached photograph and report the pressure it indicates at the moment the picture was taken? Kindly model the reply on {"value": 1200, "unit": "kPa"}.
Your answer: {"value": 600, "unit": "kPa"}
